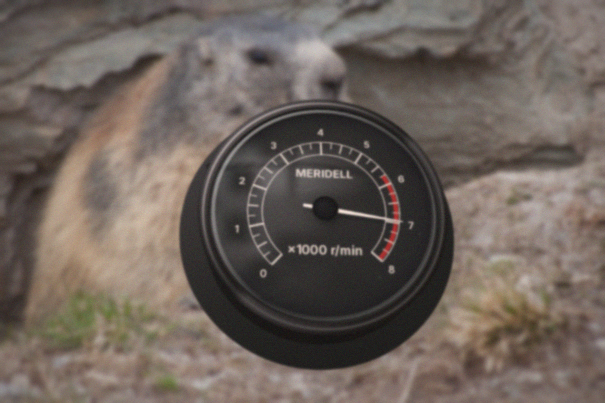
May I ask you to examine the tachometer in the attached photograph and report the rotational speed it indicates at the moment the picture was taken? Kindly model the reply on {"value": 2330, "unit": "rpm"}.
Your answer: {"value": 7000, "unit": "rpm"}
